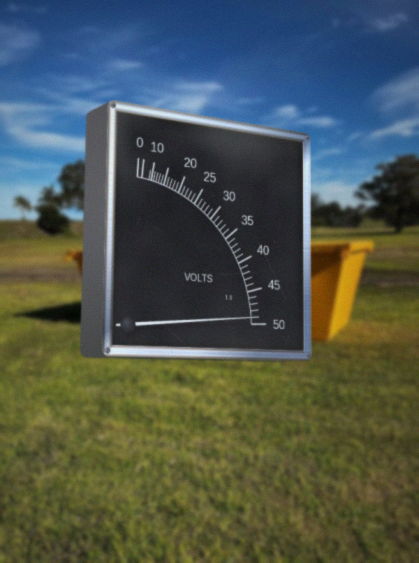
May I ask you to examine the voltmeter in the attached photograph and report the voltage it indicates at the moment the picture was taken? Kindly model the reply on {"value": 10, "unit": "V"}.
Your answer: {"value": 49, "unit": "V"}
